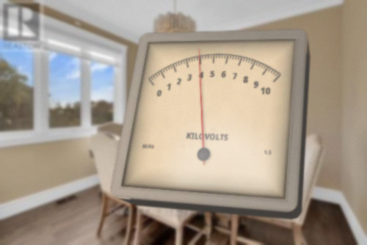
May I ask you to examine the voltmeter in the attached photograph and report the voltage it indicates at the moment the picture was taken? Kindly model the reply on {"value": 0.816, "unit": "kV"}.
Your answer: {"value": 4, "unit": "kV"}
